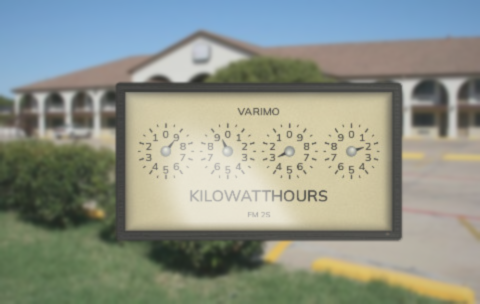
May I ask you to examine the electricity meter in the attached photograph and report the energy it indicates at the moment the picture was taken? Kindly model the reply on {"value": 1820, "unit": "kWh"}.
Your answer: {"value": 8932, "unit": "kWh"}
